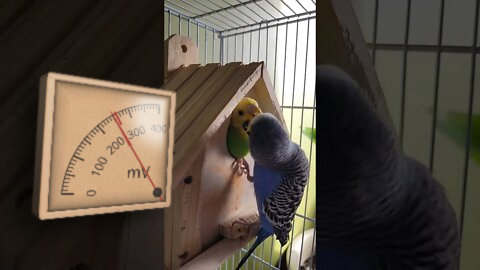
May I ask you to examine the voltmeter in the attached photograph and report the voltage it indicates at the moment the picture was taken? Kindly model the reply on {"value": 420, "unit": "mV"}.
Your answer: {"value": 250, "unit": "mV"}
